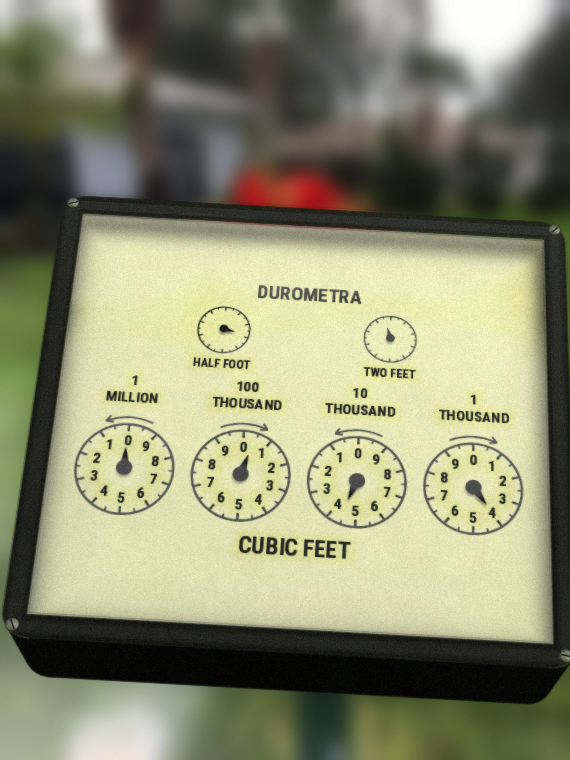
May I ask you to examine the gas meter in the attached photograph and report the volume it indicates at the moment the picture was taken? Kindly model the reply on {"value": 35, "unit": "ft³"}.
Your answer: {"value": 4400, "unit": "ft³"}
